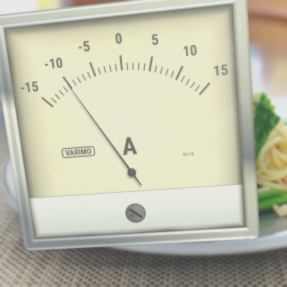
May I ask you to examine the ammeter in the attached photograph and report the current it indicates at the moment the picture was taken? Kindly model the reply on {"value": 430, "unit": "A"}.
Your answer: {"value": -10, "unit": "A"}
